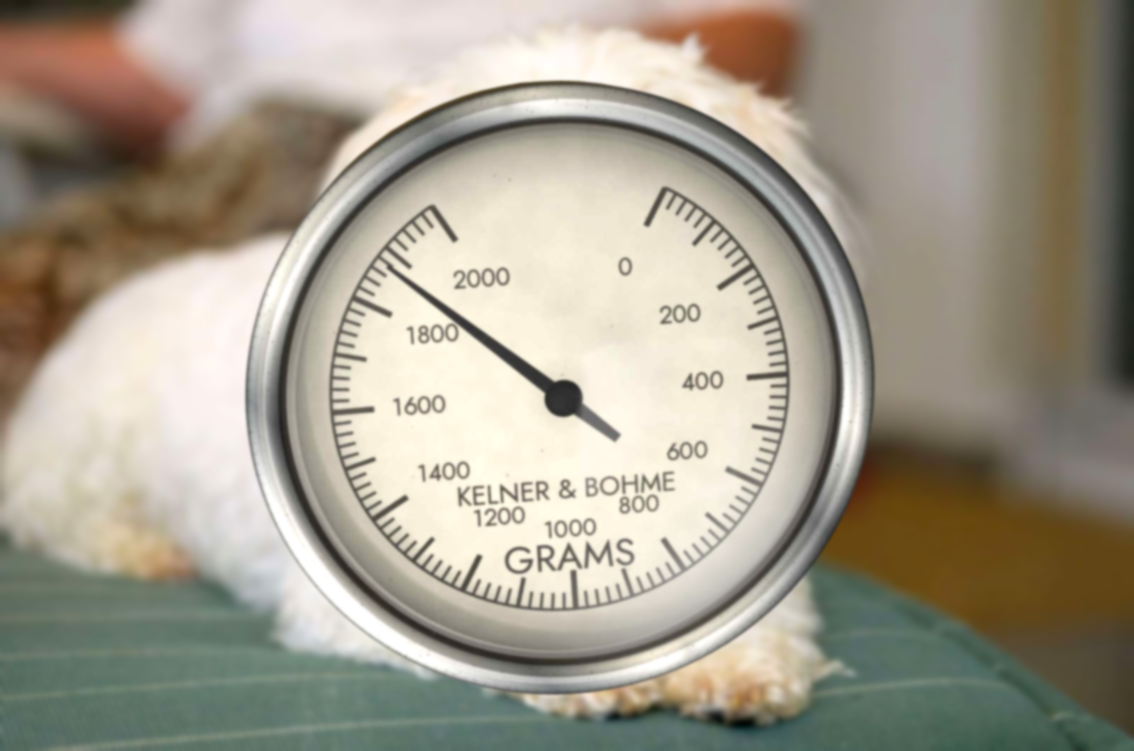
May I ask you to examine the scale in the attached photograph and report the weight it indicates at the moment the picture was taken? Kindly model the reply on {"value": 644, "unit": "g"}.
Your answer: {"value": 1880, "unit": "g"}
